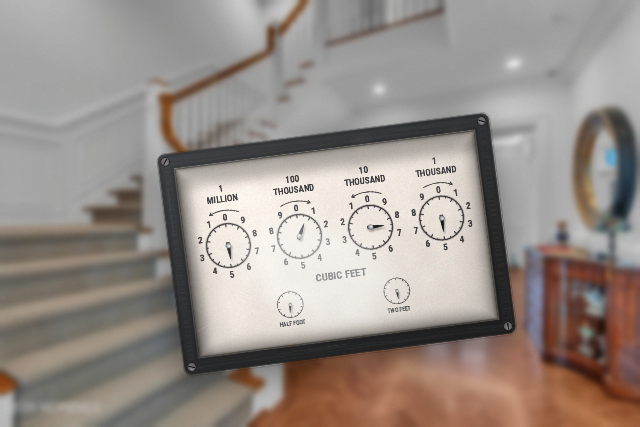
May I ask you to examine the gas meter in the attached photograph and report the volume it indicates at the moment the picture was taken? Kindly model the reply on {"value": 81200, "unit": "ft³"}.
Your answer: {"value": 507500, "unit": "ft³"}
